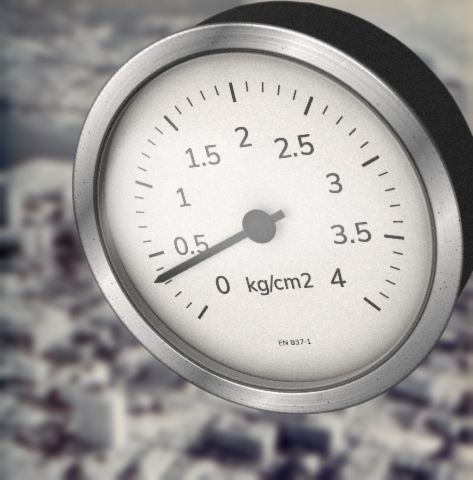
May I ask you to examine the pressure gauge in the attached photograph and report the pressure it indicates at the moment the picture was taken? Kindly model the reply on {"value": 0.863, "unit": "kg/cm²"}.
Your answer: {"value": 0.35, "unit": "kg/cm²"}
